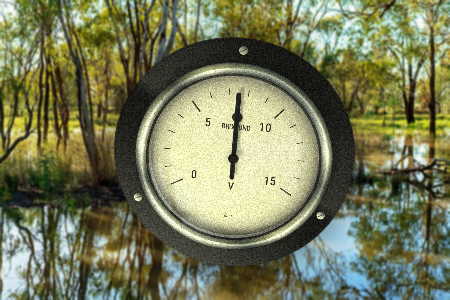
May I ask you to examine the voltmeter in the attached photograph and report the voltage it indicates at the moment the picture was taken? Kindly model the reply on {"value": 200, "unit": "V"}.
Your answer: {"value": 7.5, "unit": "V"}
